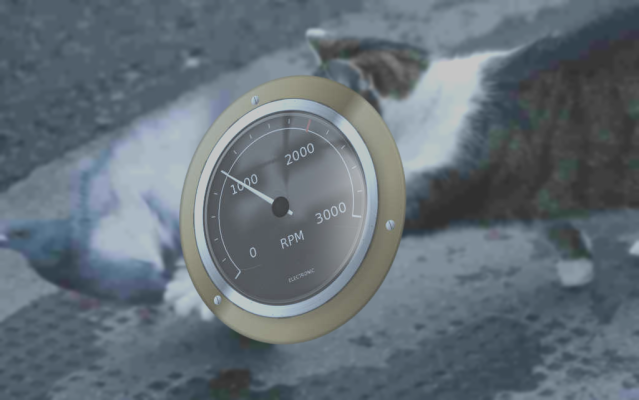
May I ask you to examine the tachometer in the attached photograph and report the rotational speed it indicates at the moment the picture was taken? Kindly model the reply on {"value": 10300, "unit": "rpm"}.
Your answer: {"value": 1000, "unit": "rpm"}
